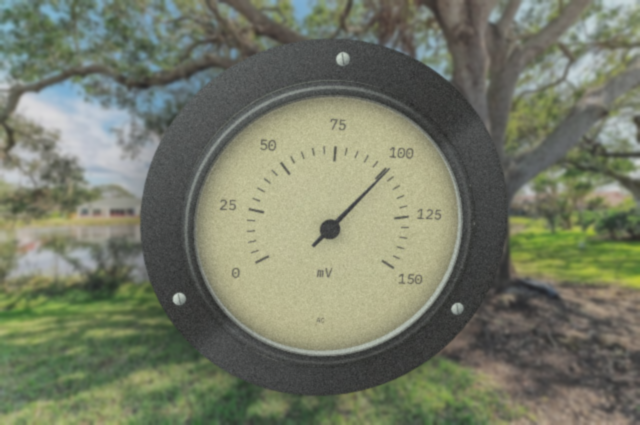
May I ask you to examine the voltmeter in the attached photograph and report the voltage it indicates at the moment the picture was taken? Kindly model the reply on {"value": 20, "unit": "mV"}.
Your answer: {"value": 100, "unit": "mV"}
